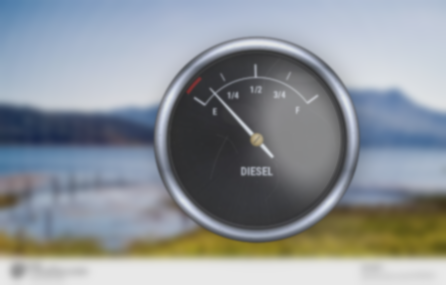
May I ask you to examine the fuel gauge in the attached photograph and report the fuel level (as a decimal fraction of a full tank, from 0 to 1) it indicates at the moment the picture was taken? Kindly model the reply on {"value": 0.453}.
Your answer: {"value": 0.125}
